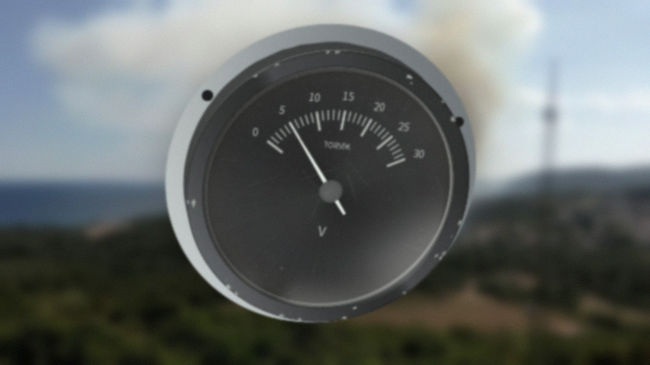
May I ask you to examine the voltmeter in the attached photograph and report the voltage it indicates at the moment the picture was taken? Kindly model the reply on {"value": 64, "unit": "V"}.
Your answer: {"value": 5, "unit": "V"}
